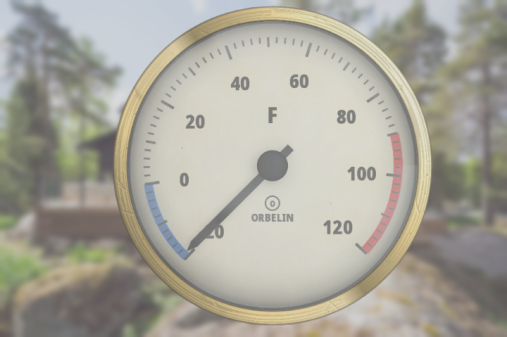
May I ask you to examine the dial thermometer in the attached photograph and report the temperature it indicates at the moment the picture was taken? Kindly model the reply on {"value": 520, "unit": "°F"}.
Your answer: {"value": -19, "unit": "°F"}
